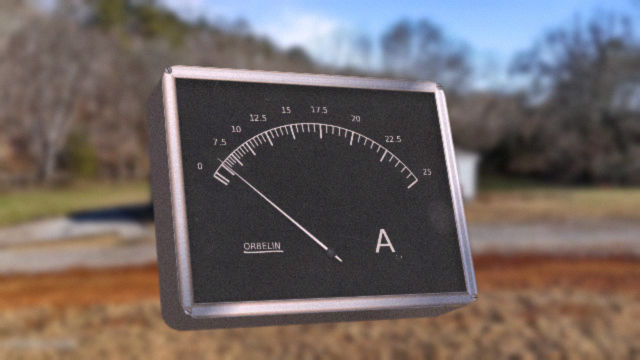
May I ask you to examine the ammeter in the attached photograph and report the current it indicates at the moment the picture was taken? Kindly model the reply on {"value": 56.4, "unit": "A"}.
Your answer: {"value": 5, "unit": "A"}
